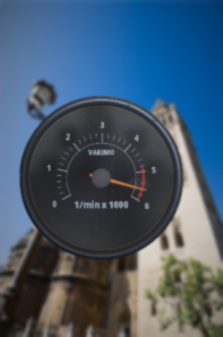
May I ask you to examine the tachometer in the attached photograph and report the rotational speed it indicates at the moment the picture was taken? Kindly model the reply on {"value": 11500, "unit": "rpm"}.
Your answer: {"value": 5600, "unit": "rpm"}
